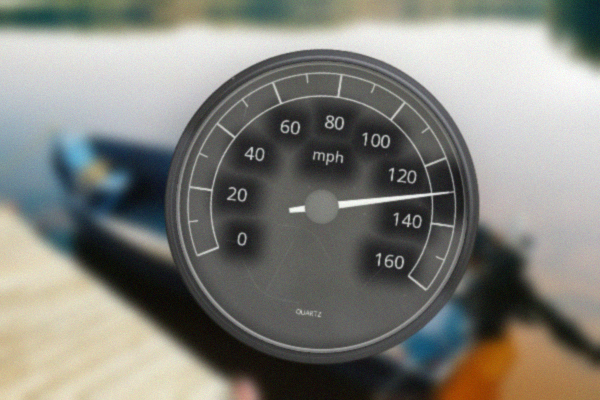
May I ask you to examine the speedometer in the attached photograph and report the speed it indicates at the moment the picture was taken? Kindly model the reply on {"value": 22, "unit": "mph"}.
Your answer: {"value": 130, "unit": "mph"}
